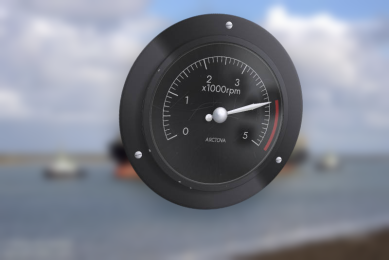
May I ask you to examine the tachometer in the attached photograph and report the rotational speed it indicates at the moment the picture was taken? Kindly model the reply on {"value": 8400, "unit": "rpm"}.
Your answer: {"value": 4000, "unit": "rpm"}
